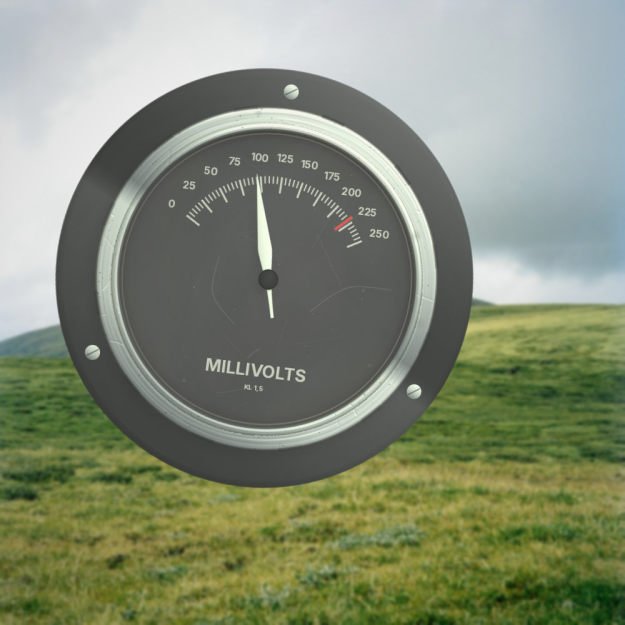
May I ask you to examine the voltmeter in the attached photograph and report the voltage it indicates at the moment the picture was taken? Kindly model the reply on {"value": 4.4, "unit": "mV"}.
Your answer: {"value": 95, "unit": "mV"}
